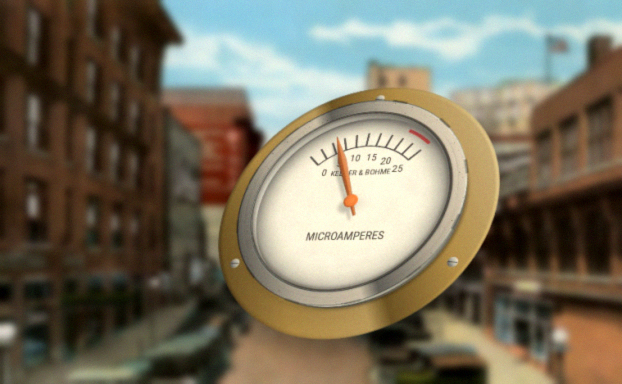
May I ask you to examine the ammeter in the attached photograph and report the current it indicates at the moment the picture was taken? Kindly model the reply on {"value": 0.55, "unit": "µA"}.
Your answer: {"value": 6.25, "unit": "µA"}
